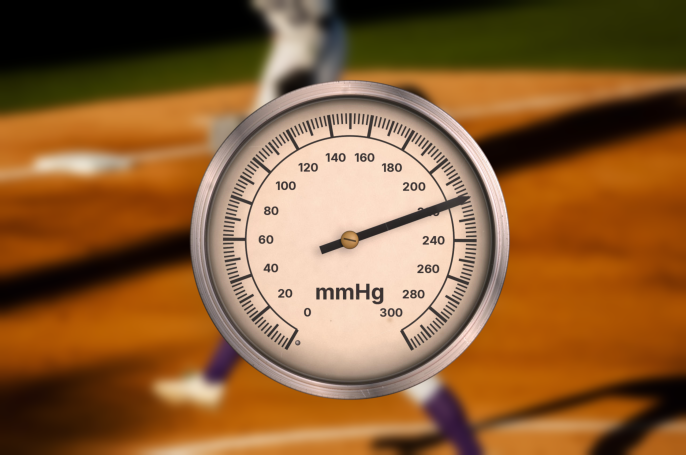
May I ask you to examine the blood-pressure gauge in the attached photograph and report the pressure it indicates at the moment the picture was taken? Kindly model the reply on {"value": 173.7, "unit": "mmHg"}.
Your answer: {"value": 220, "unit": "mmHg"}
